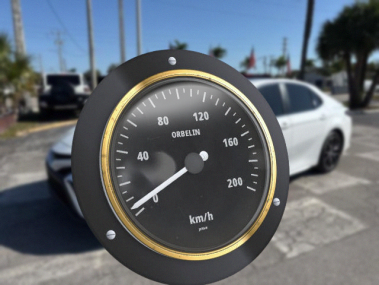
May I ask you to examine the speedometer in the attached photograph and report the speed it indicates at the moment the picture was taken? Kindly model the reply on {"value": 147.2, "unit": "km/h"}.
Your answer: {"value": 5, "unit": "km/h"}
